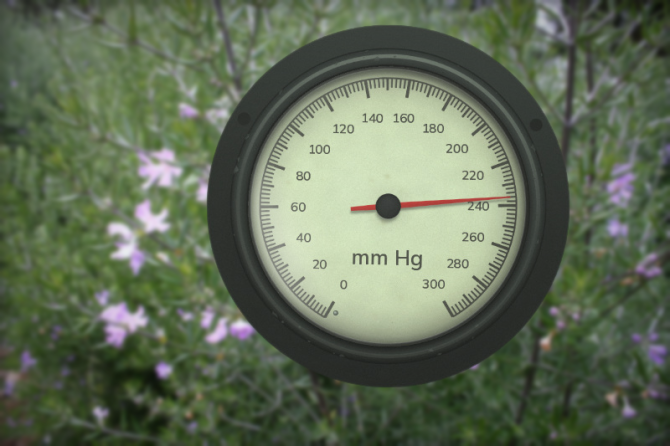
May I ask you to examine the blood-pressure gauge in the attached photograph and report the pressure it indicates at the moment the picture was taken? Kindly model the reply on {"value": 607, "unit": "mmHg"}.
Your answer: {"value": 236, "unit": "mmHg"}
